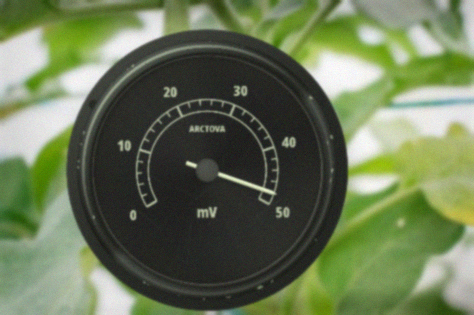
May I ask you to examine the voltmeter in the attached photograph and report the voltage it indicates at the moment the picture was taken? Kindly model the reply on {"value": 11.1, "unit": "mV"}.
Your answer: {"value": 48, "unit": "mV"}
